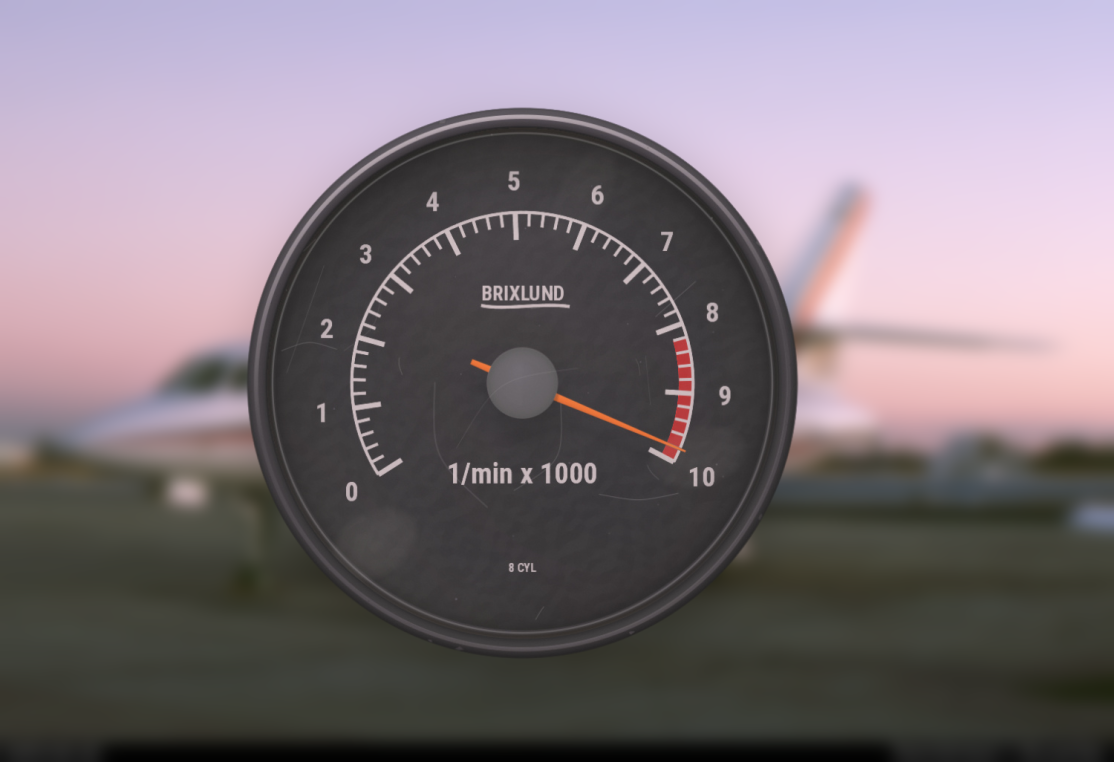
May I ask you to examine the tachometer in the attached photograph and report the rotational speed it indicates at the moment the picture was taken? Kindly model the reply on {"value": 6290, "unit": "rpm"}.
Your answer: {"value": 9800, "unit": "rpm"}
